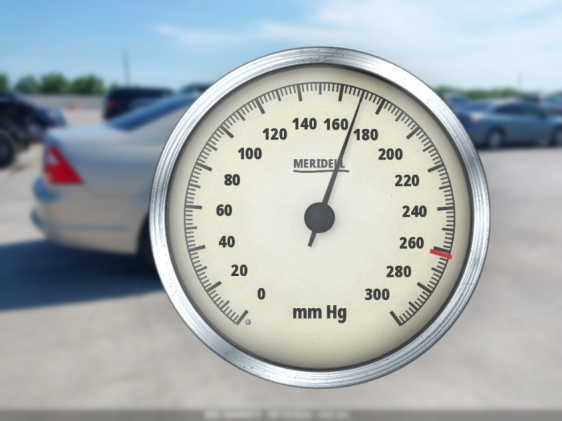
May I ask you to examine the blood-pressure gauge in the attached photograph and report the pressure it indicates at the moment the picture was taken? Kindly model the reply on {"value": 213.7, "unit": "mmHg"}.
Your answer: {"value": 170, "unit": "mmHg"}
